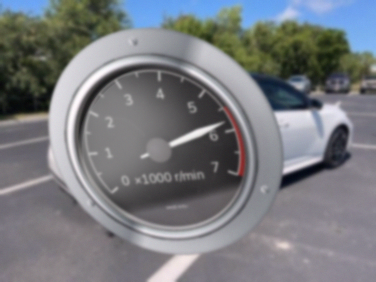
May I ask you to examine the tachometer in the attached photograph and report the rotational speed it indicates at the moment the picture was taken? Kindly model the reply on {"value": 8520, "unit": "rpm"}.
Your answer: {"value": 5750, "unit": "rpm"}
